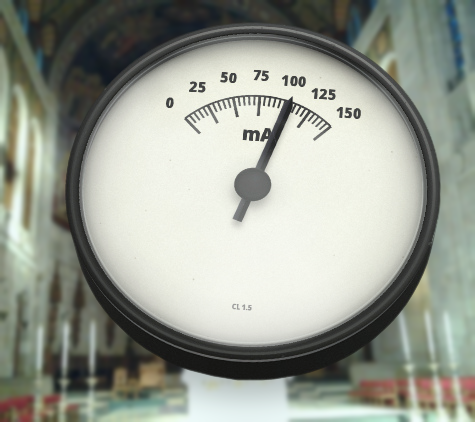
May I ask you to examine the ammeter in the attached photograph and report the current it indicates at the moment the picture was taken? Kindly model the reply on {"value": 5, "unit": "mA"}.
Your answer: {"value": 105, "unit": "mA"}
